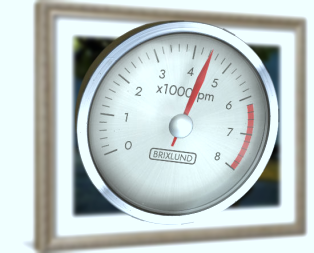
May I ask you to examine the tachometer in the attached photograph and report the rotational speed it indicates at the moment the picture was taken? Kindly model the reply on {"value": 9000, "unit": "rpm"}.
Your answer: {"value": 4400, "unit": "rpm"}
